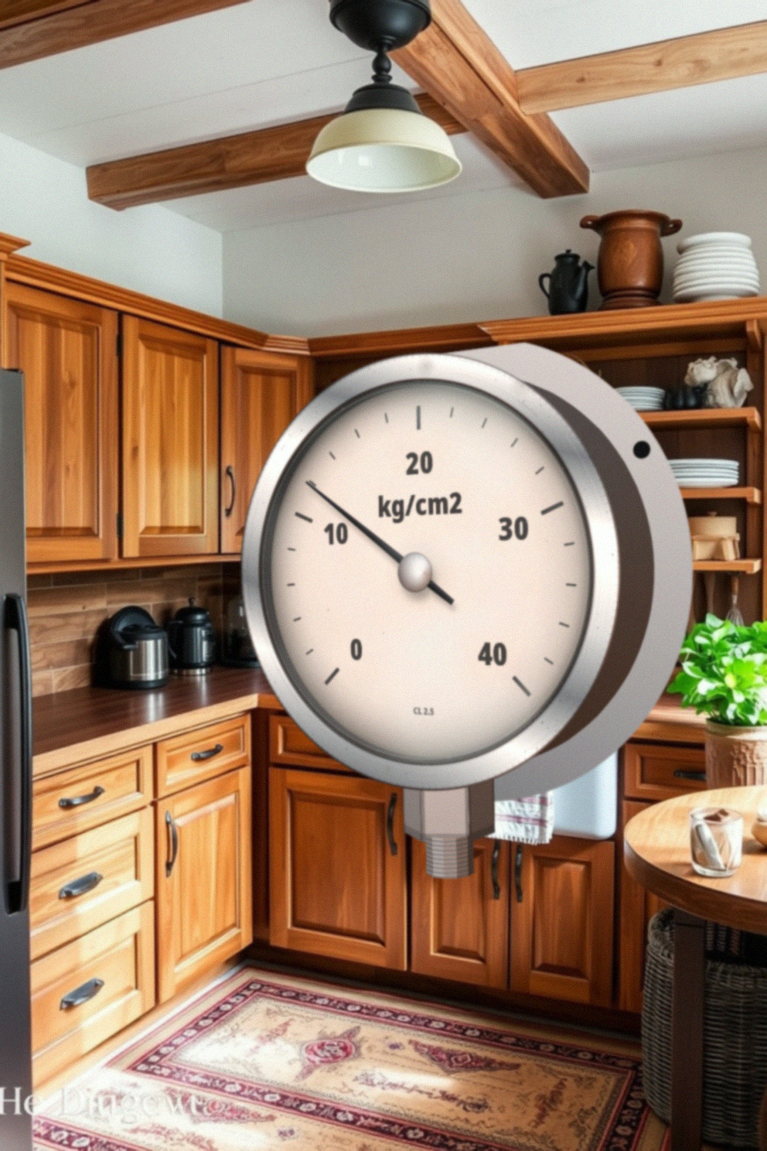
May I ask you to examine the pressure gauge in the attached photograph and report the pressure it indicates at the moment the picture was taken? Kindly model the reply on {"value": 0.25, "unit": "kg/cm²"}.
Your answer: {"value": 12, "unit": "kg/cm²"}
